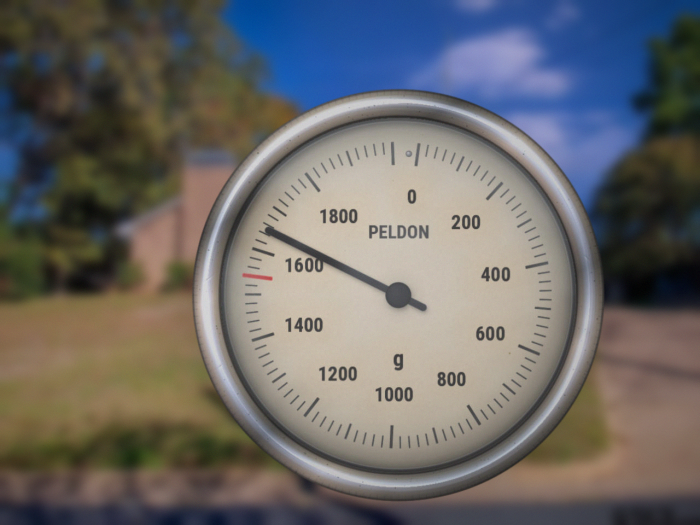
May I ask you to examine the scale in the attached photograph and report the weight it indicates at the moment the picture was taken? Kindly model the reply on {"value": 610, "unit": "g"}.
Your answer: {"value": 1650, "unit": "g"}
